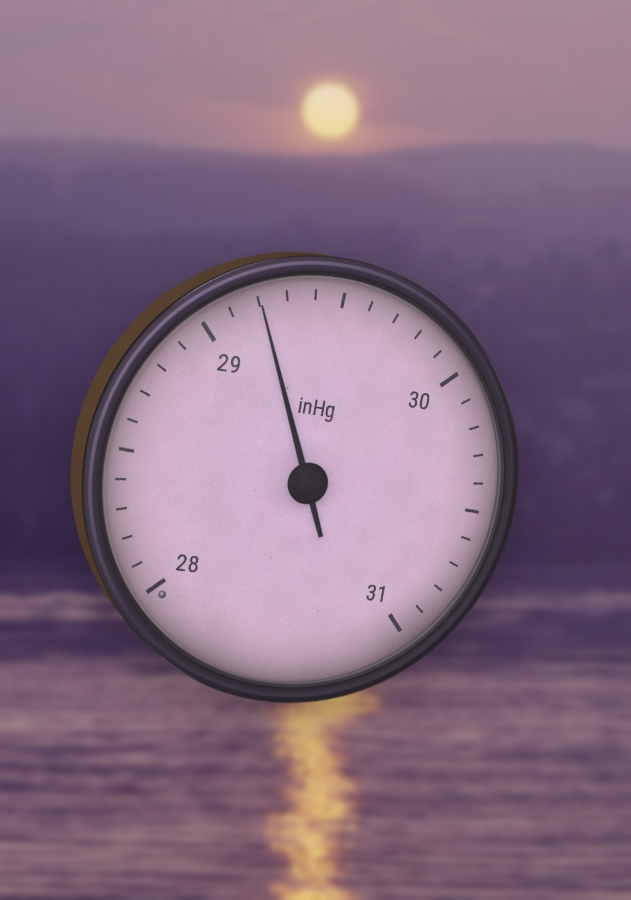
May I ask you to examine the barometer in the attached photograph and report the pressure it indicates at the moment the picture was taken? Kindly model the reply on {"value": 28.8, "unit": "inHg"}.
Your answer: {"value": 29.2, "unit": "inHg"}
